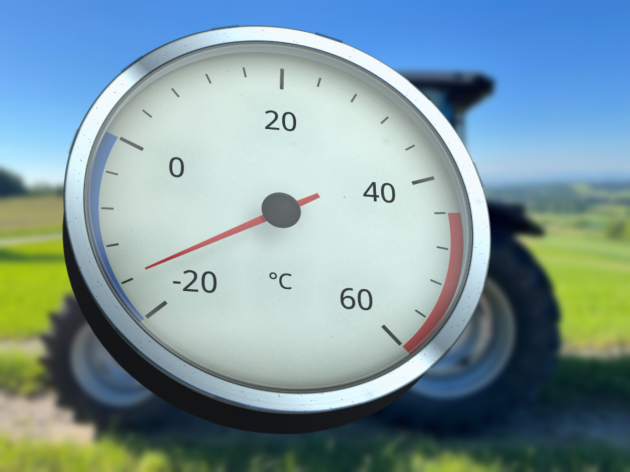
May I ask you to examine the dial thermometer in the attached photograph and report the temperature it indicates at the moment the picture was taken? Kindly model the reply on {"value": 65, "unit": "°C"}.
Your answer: {"value": -16, "unit": "°C"}
